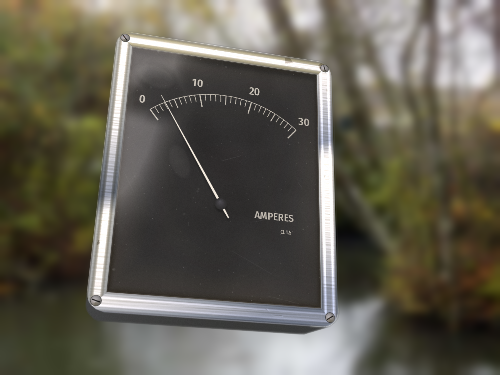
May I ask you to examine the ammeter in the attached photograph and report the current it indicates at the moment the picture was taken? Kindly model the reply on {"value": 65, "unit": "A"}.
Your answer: {"value": 3, "unit": "A"}
